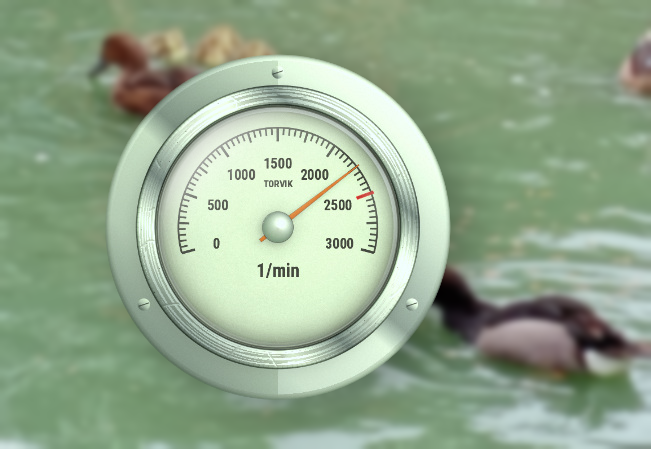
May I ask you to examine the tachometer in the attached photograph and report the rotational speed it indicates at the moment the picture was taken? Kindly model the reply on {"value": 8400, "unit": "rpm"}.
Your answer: {"value": 2250, "unit": "rpm"}
